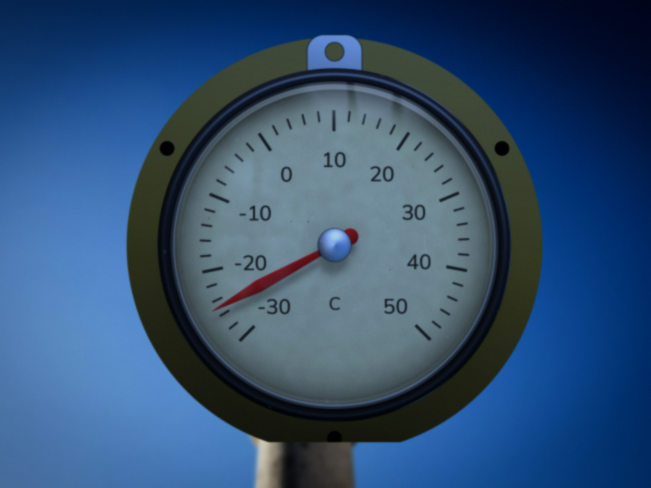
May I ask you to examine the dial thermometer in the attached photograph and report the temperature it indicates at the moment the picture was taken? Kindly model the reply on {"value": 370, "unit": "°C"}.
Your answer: {"value": -25, "unit": "°C"}
